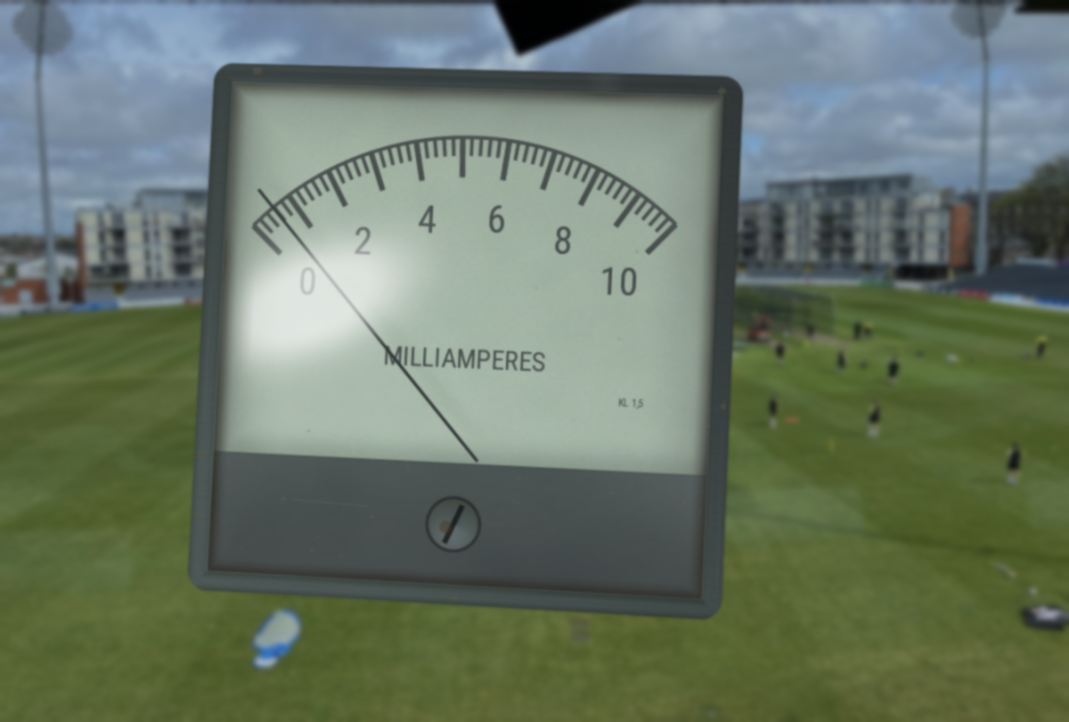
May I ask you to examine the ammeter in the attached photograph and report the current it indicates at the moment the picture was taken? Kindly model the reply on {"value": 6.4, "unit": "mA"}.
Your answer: {"value": 0.6, "unit": "mA"}
